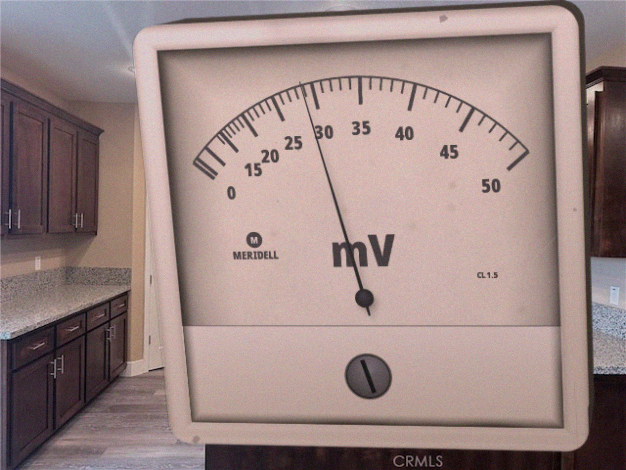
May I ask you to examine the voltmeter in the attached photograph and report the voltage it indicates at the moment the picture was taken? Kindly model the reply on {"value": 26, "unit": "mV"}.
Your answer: {"value": 29, "unit": "mV"}
